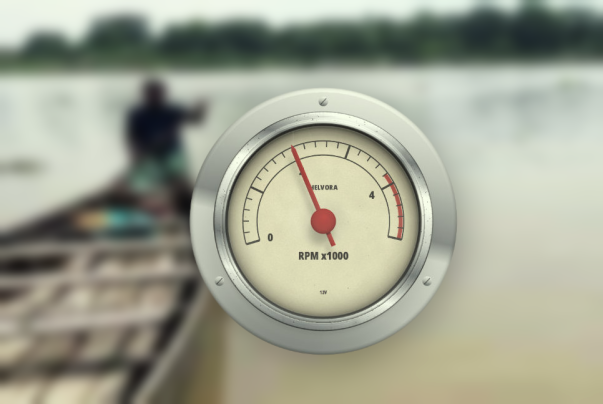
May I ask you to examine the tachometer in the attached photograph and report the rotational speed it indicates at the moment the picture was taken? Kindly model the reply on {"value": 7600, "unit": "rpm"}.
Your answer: {"value": 2000, "unit": "rpm"}
